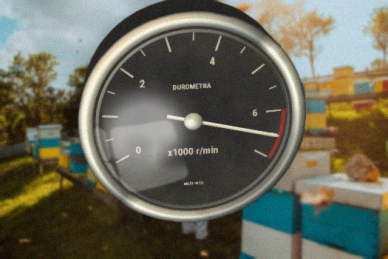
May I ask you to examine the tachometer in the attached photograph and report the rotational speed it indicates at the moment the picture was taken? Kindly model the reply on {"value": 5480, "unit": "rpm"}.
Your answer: {"value": 6500, "unit": "rpm"}
